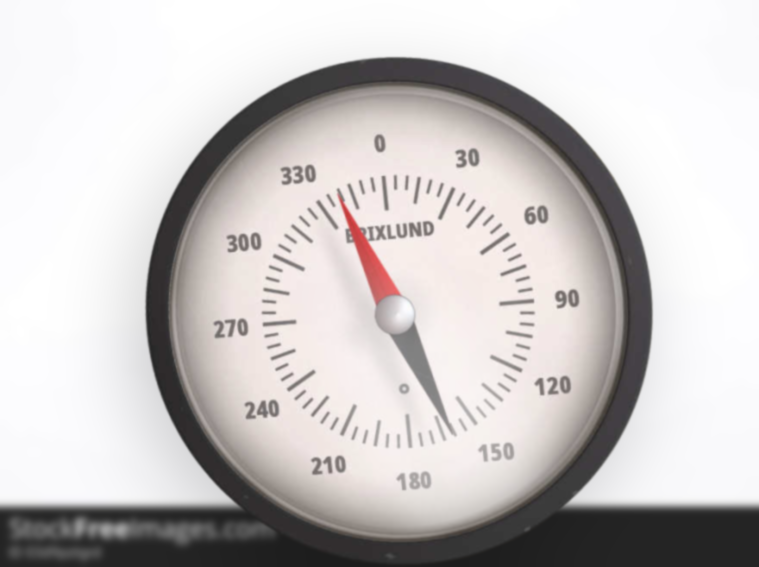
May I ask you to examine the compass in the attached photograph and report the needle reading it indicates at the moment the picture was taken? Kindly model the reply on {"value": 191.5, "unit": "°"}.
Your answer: {"value": 340, "unit": "°"}
